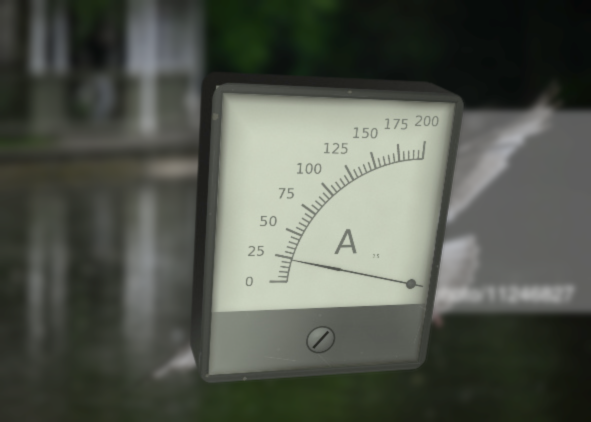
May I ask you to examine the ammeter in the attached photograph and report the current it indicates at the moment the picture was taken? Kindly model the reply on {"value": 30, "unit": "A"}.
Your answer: {"value": 25, "unit": "A"}
